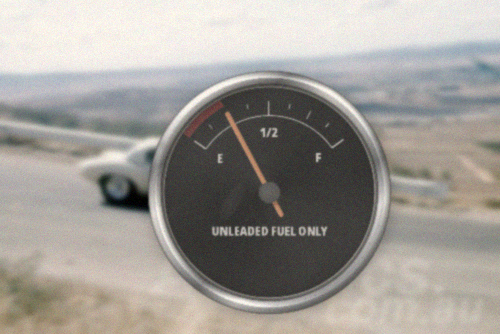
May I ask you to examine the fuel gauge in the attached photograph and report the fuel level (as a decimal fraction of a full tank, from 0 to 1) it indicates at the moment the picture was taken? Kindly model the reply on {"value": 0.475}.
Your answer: {"value": 0.25}
